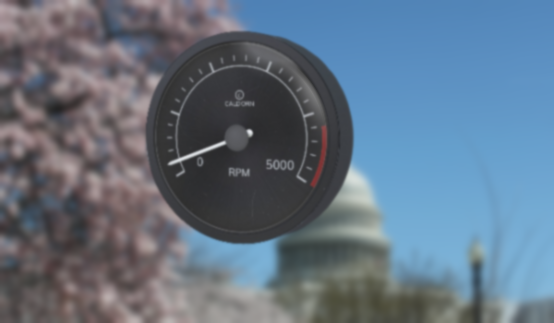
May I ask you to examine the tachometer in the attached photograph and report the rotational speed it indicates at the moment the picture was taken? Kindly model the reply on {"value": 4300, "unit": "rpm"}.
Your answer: {"value": 200, "unit": "rpm"}
